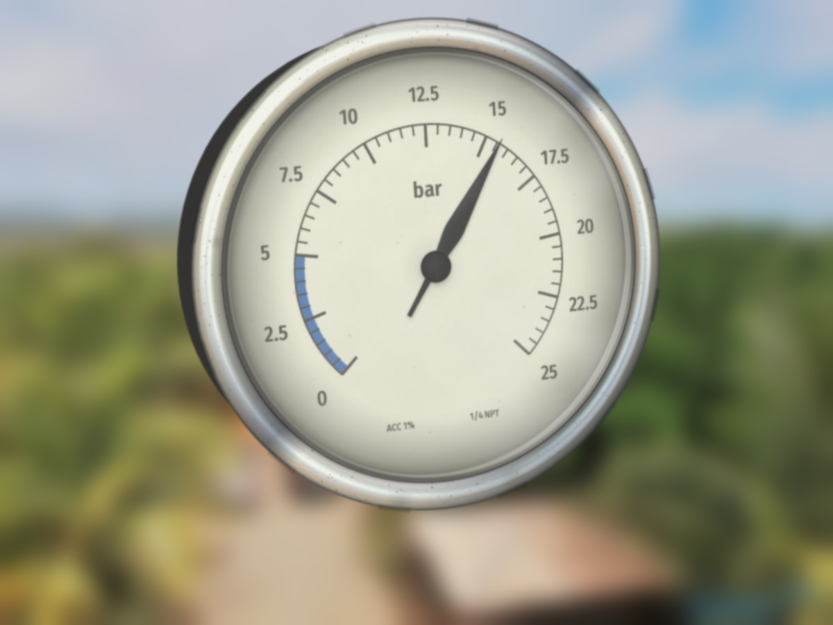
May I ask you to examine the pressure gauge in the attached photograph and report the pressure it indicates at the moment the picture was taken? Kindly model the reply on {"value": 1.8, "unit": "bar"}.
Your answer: {"value": 15.5, "unit": "bar"}
